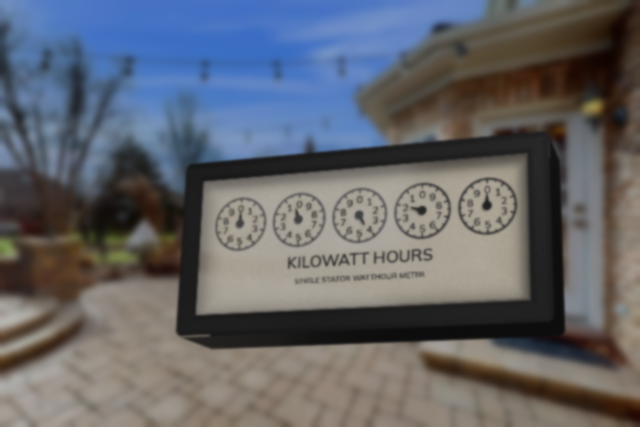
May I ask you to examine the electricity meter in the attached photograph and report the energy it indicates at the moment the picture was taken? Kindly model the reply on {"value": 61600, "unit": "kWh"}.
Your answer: {"value": 420, "unit": "kWh"}
